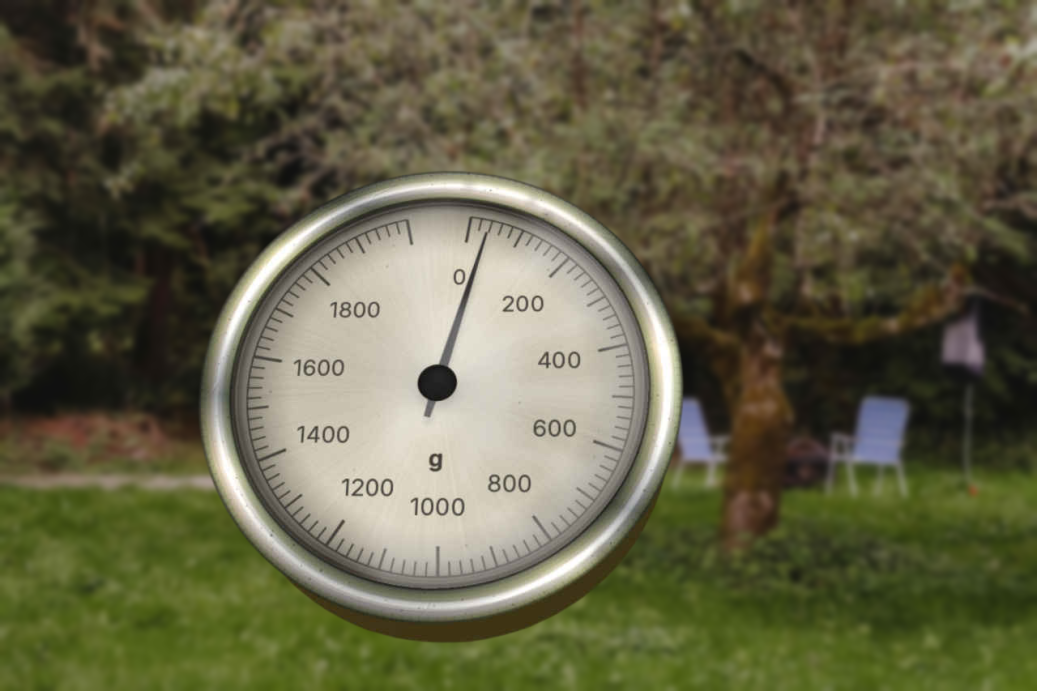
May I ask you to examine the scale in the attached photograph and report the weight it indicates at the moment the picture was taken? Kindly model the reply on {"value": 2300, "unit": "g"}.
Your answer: {"value": 40, "unit": "g"}
